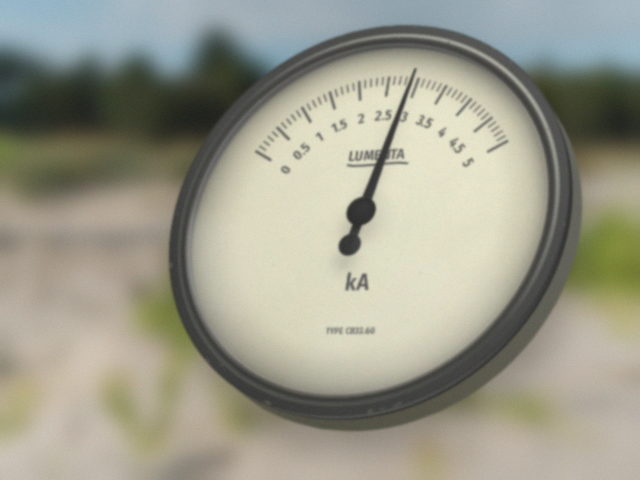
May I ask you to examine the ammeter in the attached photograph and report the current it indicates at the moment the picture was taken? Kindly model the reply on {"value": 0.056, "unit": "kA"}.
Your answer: {"value": 3, "unit": "kA"}
